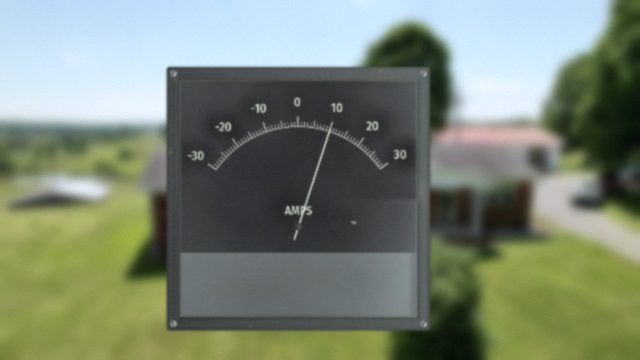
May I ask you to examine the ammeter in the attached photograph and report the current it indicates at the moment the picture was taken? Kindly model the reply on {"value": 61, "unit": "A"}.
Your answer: {"value": 10, "unit": "A"}
